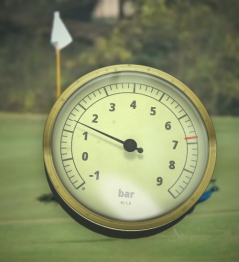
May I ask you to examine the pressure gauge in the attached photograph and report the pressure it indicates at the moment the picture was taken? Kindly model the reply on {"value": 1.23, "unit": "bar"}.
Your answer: {"value": 1.4, "unit": "bar"}
